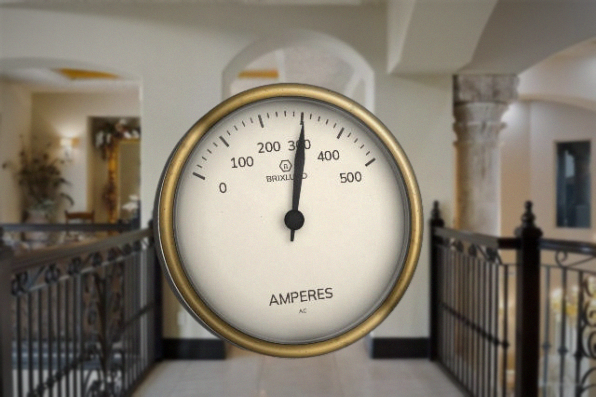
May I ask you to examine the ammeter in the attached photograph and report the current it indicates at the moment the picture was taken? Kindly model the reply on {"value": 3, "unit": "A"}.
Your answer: {"value": 300, "unit": "A"}
